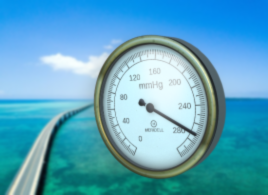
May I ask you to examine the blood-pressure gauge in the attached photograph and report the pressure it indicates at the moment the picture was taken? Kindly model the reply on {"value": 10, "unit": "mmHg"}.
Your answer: {"value": 270, "unit": "mmHg"}
